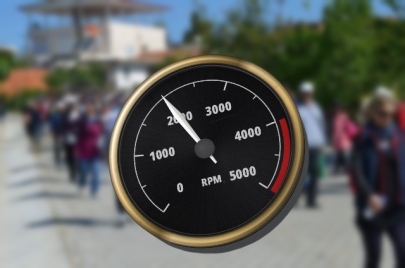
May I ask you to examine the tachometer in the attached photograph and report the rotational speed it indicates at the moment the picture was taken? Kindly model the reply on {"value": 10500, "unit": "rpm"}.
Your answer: {"value": 2000, "unit": "rpm"}
